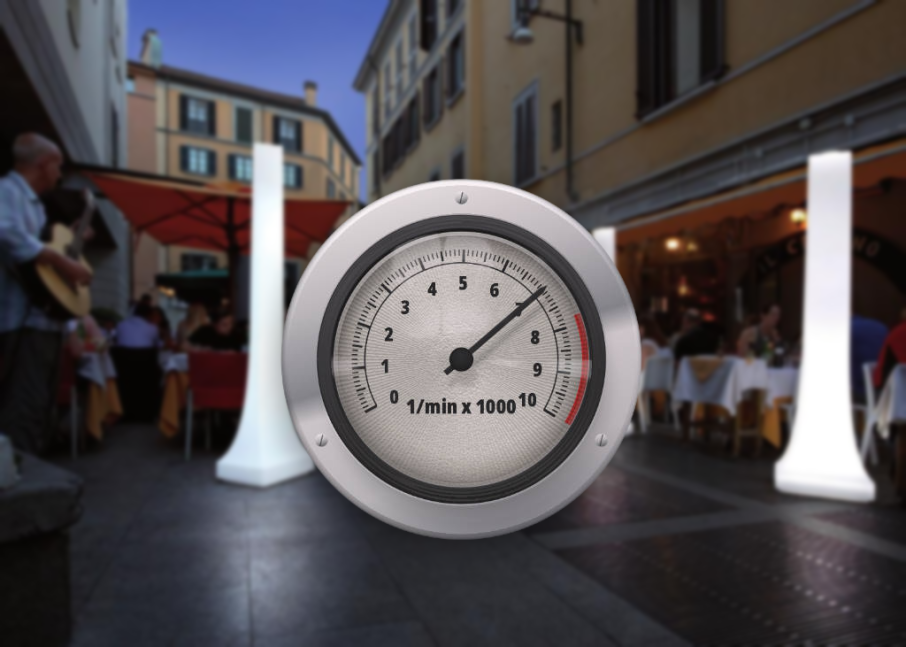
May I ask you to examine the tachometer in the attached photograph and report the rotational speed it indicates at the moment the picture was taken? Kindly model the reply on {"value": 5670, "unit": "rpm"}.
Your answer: {"value": 7000, "unit": "rpm"}
